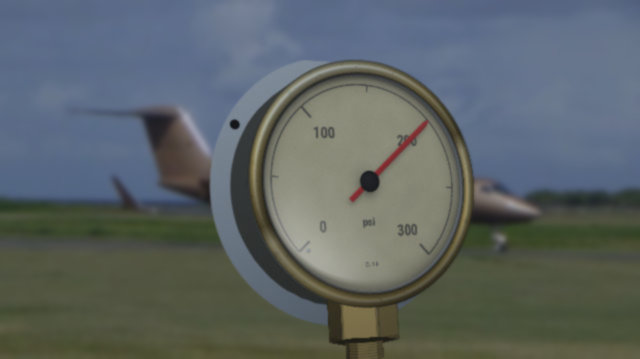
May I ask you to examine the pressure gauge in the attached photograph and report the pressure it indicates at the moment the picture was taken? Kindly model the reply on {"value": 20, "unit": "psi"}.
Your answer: {"value": 200, "unit": "psi"}
